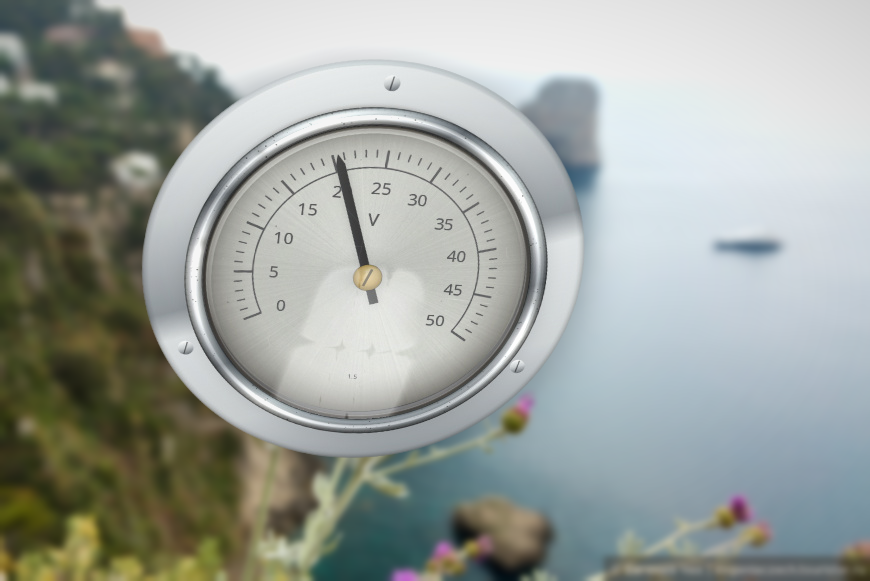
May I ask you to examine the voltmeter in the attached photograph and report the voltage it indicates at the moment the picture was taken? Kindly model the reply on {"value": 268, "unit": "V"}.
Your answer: {"value": 20.5, "unit": "V"}
